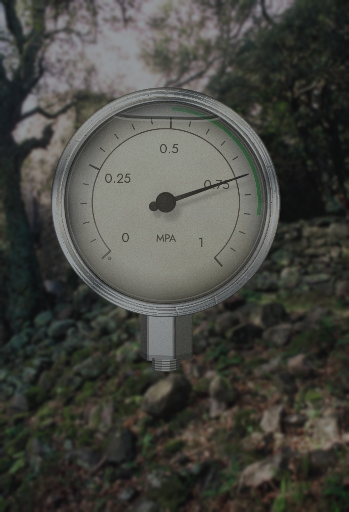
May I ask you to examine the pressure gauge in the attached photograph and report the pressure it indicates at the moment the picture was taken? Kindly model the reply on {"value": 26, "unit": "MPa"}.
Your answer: {"value": 0.75, "unit": "MPa"}
